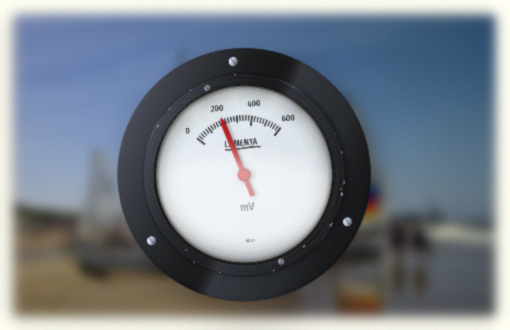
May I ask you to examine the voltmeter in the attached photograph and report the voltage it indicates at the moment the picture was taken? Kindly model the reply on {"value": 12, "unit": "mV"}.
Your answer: {"value": 200, "unit": "mV"}
